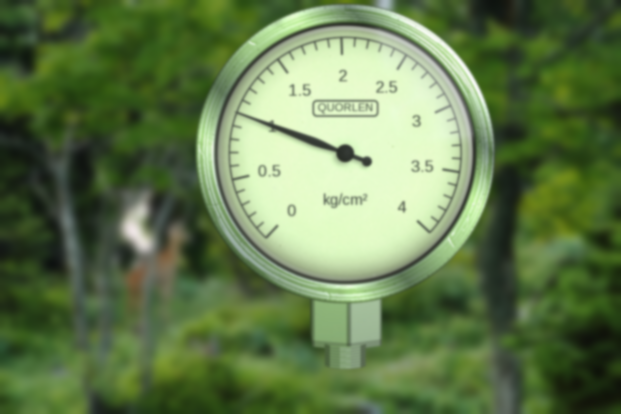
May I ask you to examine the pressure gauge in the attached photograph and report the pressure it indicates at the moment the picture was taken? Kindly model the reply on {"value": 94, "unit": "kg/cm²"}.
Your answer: {"value": 1, "unit": "kg/cm²"}
